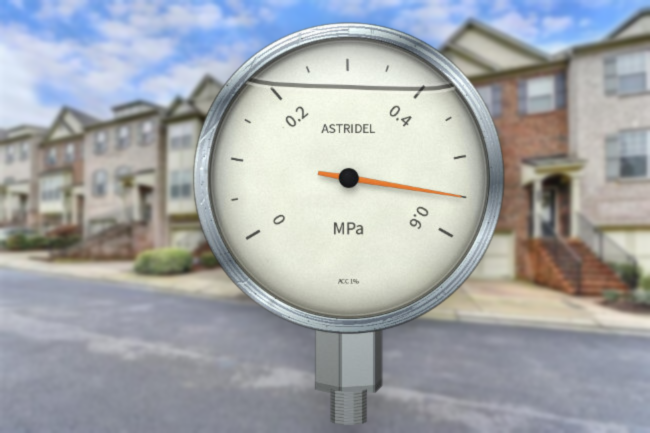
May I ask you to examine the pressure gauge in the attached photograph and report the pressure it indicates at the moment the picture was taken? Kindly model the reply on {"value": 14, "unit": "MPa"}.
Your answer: {"value": 0.55, "unit": "MPa"}
